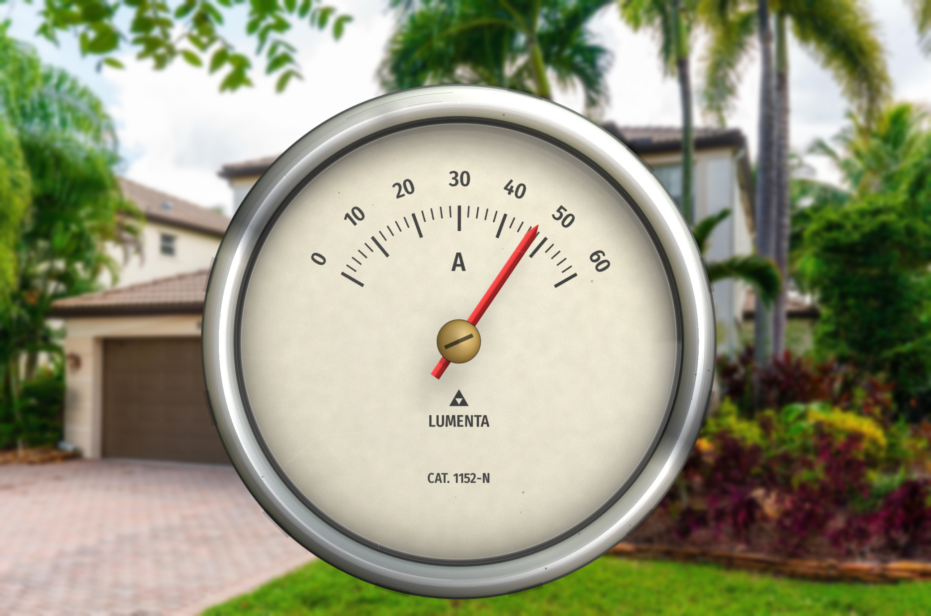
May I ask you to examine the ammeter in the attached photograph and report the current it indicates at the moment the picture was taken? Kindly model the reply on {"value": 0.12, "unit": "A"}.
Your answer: {"value": 47, "unit": "A"}
